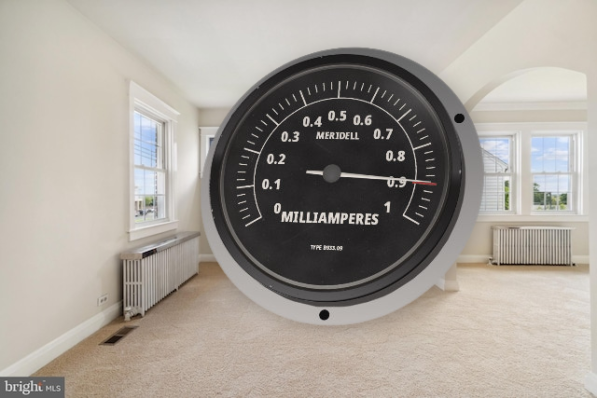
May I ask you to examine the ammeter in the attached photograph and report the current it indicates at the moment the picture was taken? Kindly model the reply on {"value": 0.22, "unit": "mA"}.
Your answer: {"value": 0.9, "unit": "mA"}
